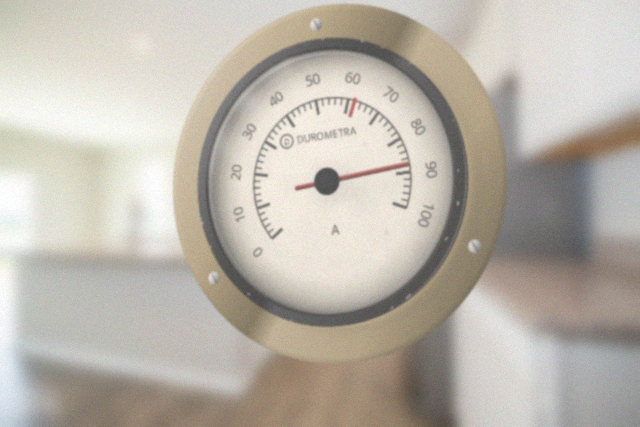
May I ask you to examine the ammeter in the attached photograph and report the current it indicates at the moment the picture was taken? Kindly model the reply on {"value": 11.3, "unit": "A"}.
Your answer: {"value": 88, "unit": "A"}
